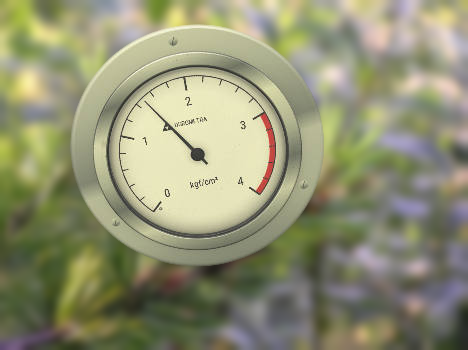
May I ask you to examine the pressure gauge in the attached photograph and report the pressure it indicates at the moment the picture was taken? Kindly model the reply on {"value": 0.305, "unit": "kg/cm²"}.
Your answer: {"value": 1.5, "unit": "kg/cm²"}
